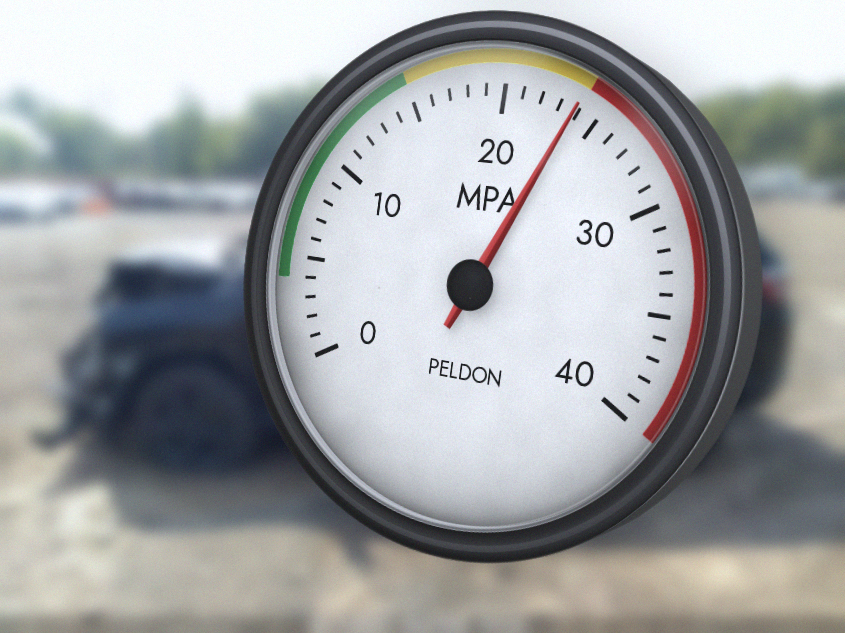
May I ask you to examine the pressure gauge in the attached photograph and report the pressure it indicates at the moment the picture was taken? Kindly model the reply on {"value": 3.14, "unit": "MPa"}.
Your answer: {"value": 24, "unit": "MPa"}
